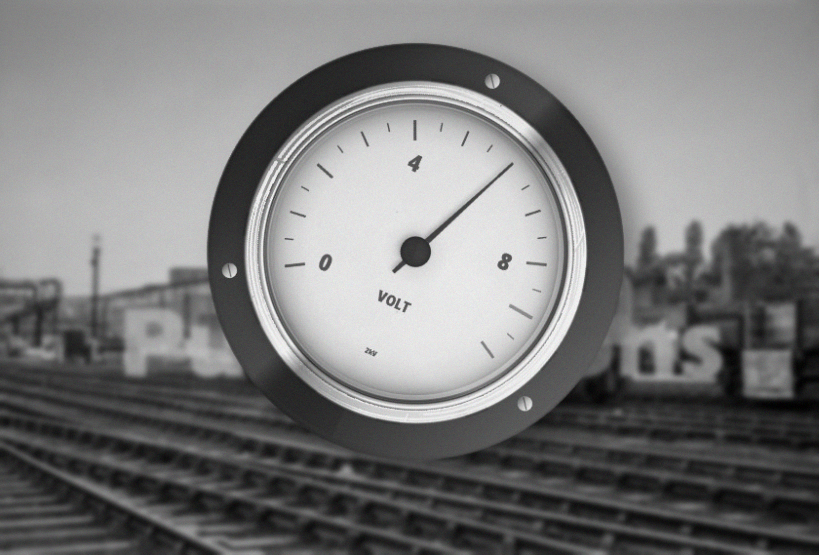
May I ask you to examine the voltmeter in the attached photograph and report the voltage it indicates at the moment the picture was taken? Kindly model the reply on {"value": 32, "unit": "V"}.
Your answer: {"value": 6, "unit": "V"}
